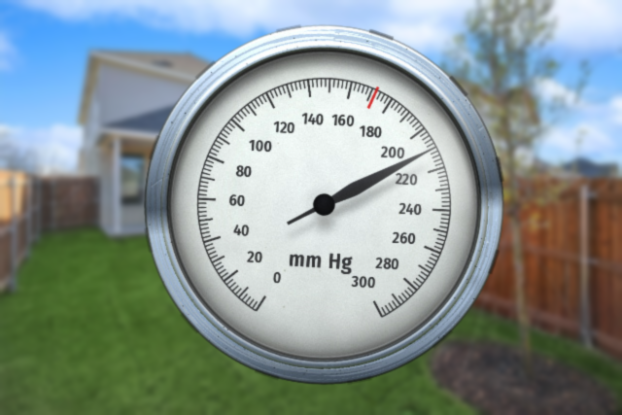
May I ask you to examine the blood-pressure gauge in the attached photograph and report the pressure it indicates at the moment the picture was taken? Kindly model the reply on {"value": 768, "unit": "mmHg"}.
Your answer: {"value": 210, "unit": "mmHg"}
